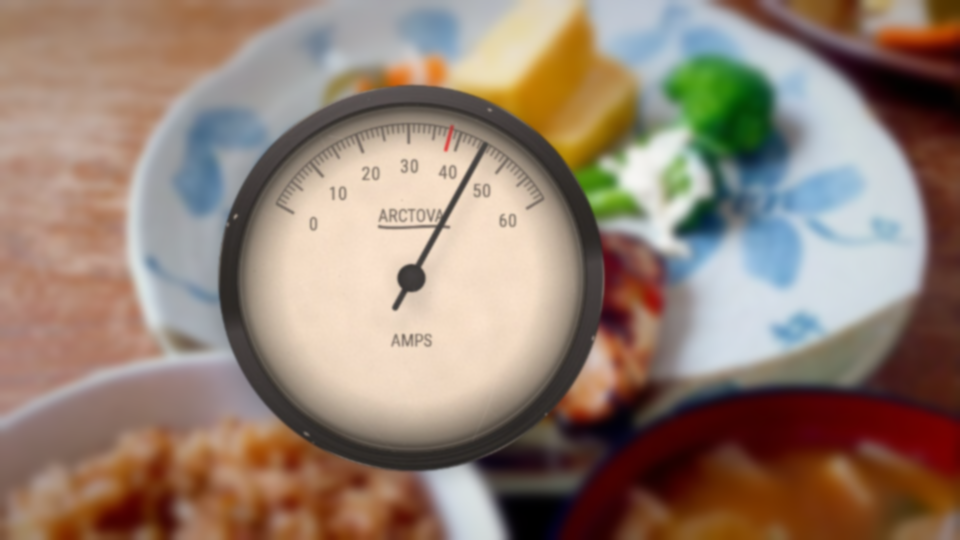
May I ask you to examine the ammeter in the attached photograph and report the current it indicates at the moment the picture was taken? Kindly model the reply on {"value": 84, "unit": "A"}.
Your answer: {"value": 45, "unit": "A"}
